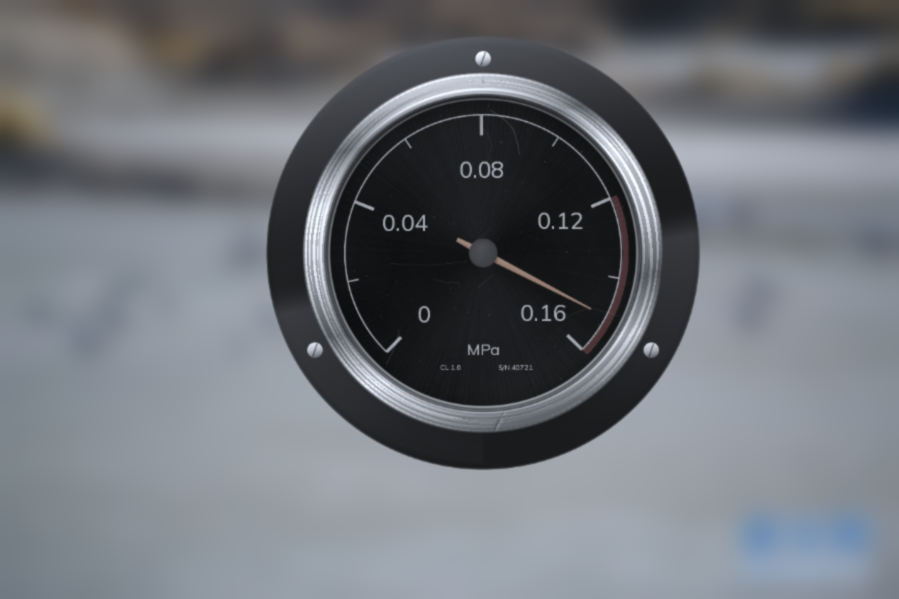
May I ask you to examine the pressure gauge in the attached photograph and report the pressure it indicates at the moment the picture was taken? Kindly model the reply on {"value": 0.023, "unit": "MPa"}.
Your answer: {"value": 0.15, "unit": "MPa"}
